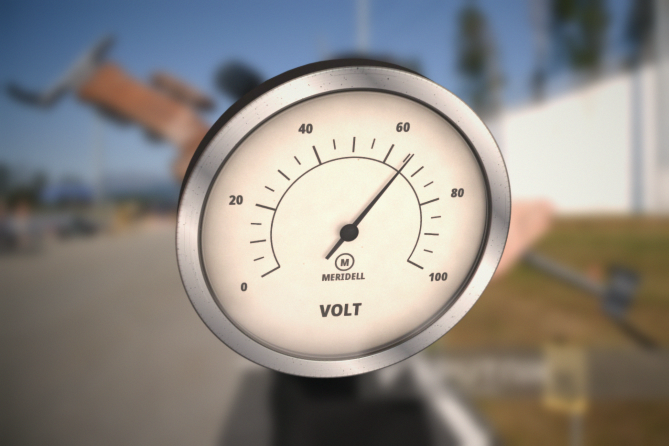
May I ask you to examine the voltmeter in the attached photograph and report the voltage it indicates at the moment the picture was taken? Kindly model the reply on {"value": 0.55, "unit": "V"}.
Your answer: {"value": 65, "unit": "V"}
